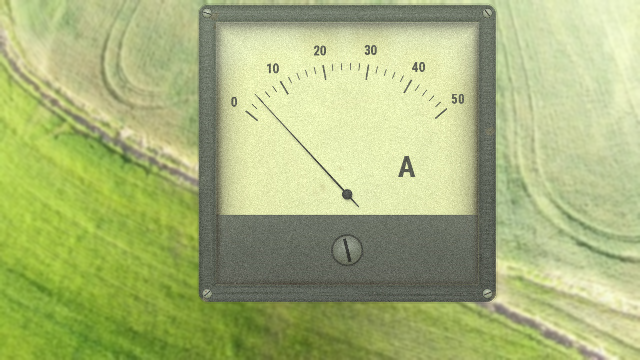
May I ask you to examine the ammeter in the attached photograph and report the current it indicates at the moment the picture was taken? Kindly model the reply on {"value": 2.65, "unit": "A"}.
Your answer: {"value": 4, "unit": "A"}
